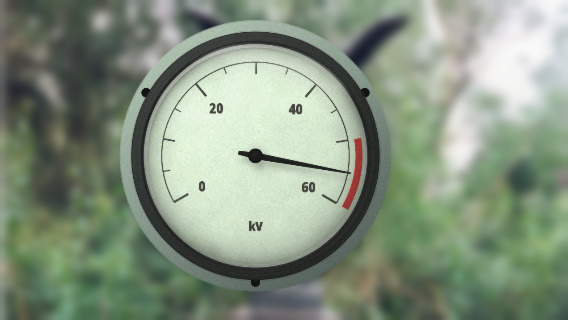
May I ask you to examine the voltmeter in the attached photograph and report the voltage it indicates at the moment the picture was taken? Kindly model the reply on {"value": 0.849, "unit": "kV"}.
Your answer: {"value": 55, "unit": "kV"}
